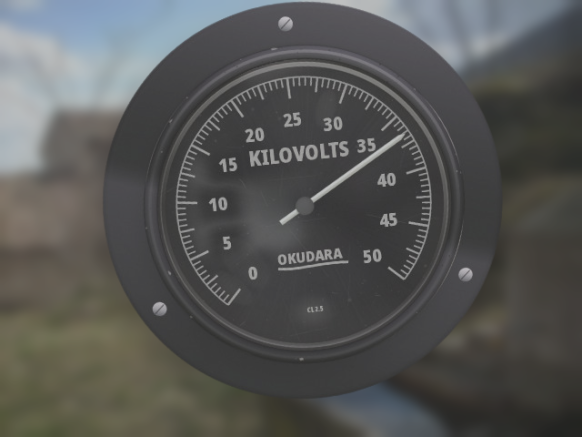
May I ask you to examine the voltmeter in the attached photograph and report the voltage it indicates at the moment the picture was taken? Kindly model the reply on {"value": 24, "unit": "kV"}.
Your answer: {"value": 36.5, "unit": "kV"}
